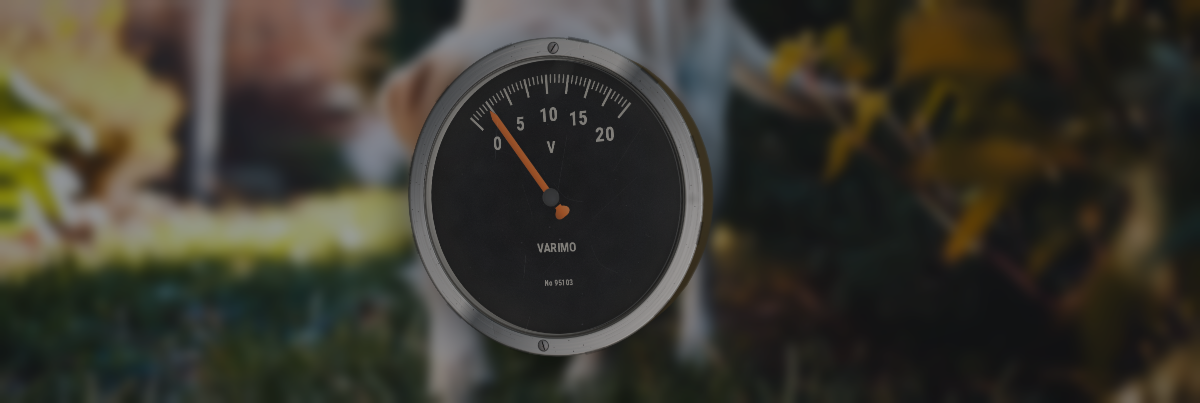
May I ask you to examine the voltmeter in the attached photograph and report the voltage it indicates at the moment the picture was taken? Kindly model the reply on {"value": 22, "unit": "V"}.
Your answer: {"value": 2.5, "unit": "V"}
